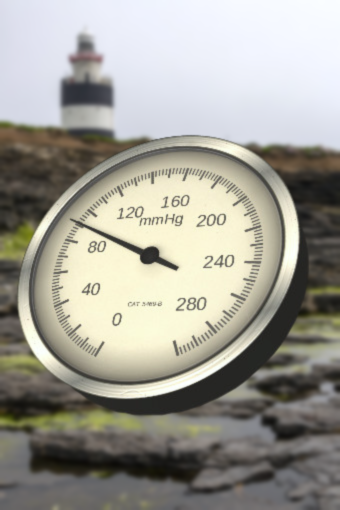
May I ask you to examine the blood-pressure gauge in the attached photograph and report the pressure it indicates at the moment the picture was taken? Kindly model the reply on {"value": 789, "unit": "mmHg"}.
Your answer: {"value": 90, "unit": "mmHg"}
